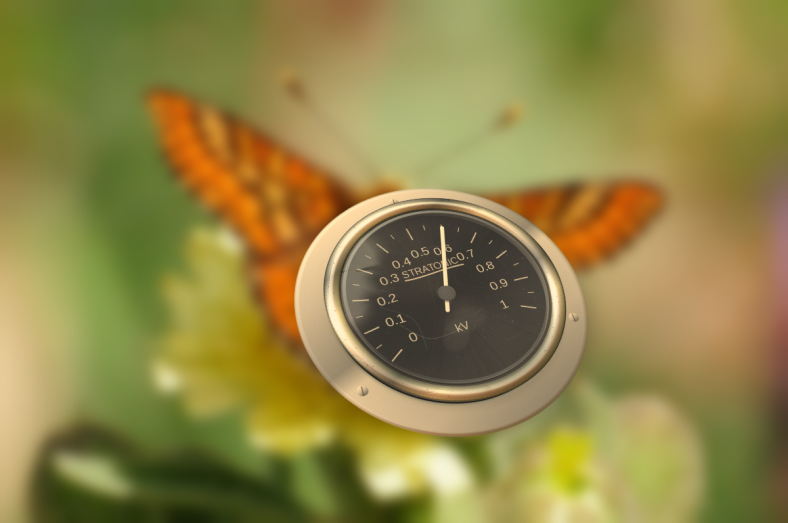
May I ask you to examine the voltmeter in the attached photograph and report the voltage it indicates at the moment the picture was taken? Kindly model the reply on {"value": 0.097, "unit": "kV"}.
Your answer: {"value": 0.6, "unit": "kV"}
